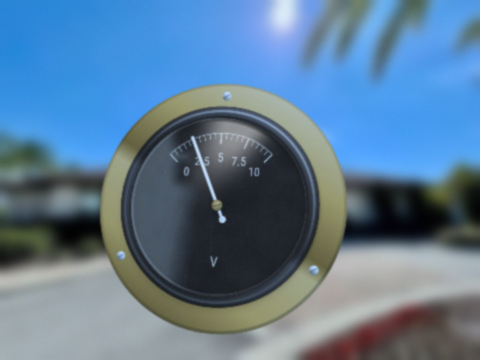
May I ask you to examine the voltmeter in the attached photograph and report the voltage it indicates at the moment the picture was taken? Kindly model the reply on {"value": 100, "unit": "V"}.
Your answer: {"value": 2.5, "unit": "V"}
